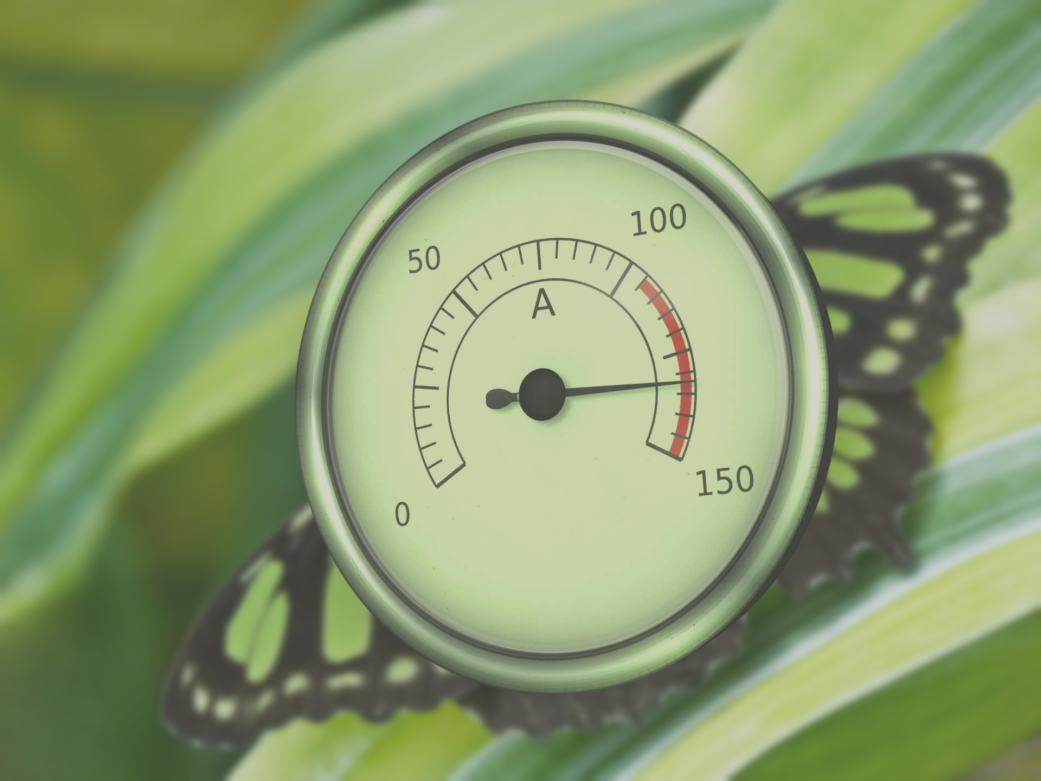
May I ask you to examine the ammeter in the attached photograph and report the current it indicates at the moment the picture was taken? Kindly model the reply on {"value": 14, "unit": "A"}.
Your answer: {"value": 132.5, "unit": "A"}
